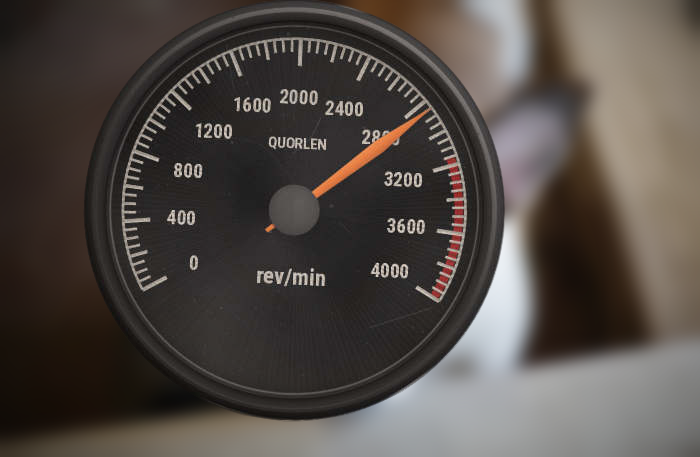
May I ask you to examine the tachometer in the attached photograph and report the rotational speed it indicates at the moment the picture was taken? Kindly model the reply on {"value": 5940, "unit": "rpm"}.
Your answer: {"value": 2850, "unit": "rpm"}
